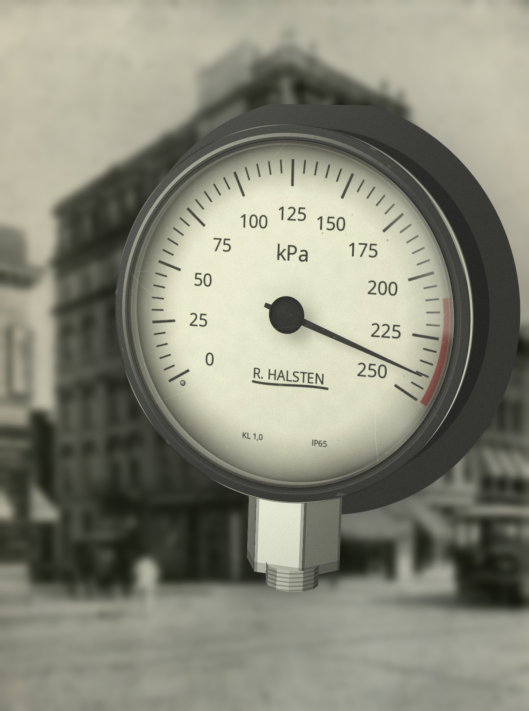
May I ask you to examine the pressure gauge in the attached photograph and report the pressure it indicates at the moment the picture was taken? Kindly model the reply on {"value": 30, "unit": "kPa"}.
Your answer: {"value": 240, "unit": "kPa"}
